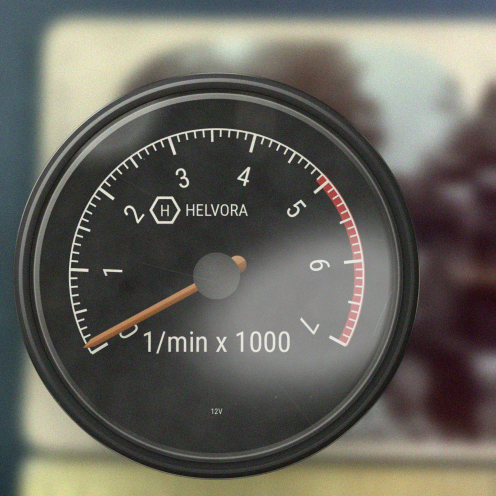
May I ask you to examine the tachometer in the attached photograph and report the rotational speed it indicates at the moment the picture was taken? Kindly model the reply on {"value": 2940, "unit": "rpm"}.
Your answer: {"value": 100, "unit": "rpm"}
